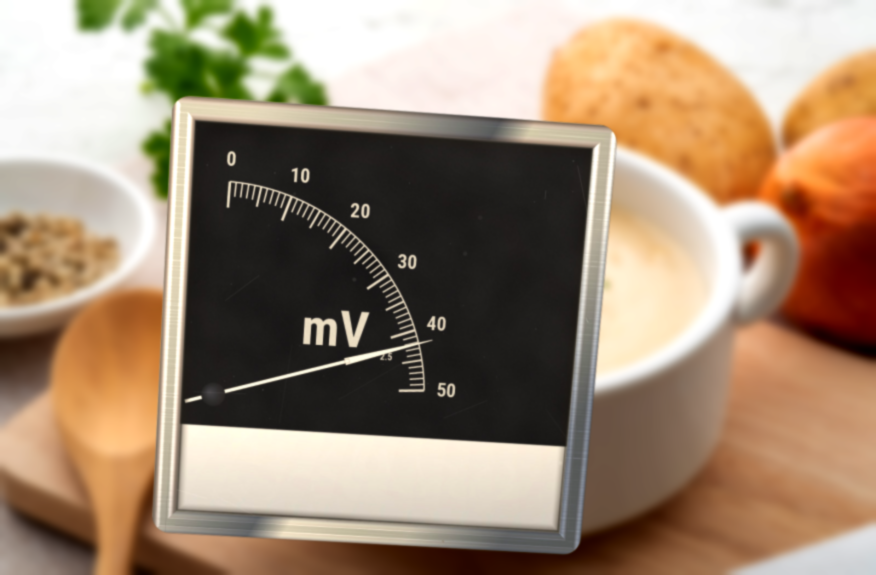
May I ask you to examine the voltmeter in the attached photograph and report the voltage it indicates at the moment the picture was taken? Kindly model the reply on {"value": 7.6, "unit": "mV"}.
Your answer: {"value": 42, "unit": "mV"}
